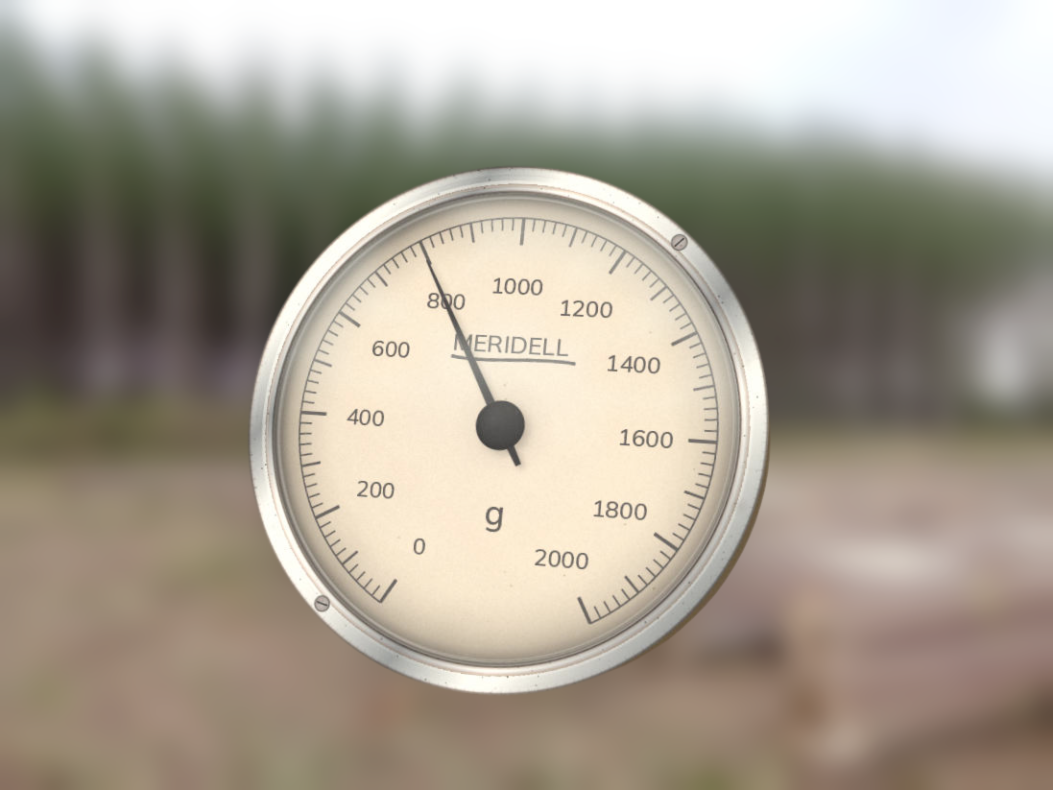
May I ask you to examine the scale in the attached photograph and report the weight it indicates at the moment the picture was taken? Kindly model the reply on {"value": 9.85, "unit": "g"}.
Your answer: {"value": 800, "unit": "g"}
